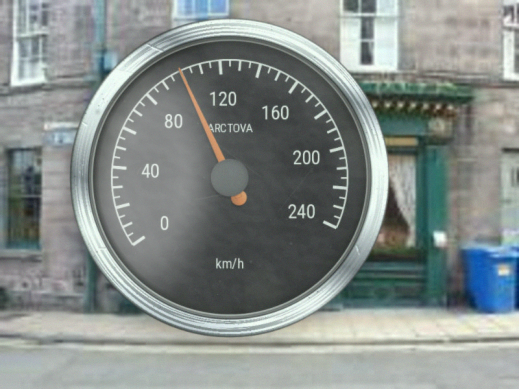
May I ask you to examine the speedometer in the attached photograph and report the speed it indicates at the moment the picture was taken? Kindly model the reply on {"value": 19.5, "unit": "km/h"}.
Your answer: {"value": 100, "unit": "km/h"}
